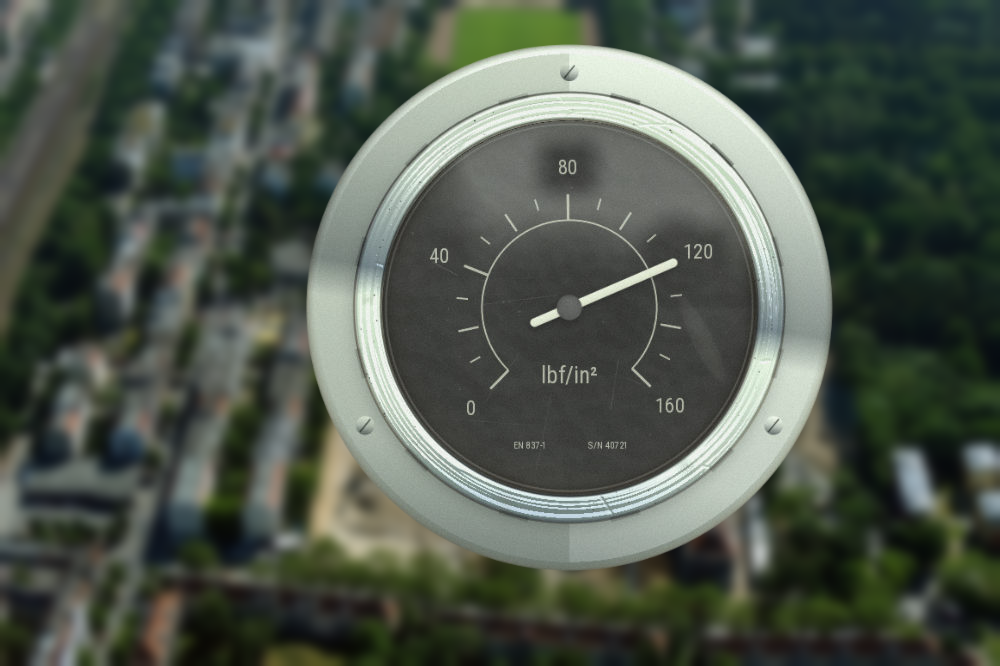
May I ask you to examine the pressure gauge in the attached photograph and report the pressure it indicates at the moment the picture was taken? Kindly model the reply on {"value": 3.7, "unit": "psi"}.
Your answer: {"value": 120, "unit": "psi"}
